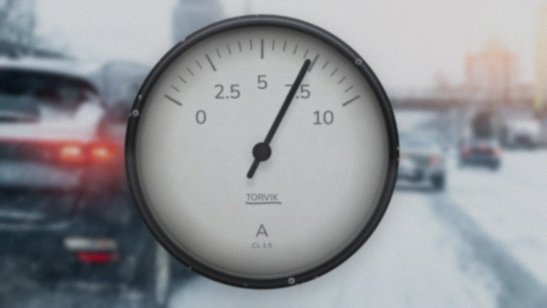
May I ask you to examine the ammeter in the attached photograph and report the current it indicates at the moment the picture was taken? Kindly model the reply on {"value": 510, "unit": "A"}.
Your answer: {"value": 7.25, "unit": "A"}
